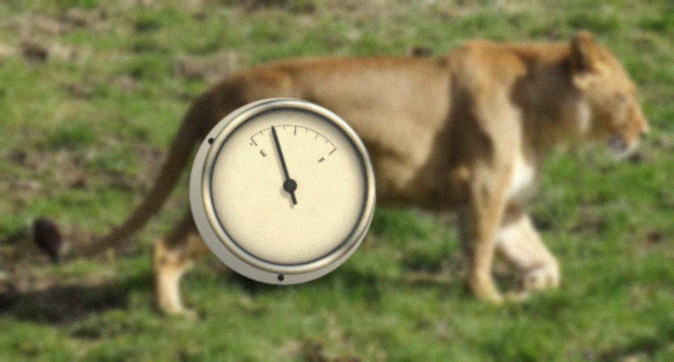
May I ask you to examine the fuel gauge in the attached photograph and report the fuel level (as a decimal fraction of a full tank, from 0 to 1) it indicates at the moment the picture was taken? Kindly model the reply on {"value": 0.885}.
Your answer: {"value": 0.25}
